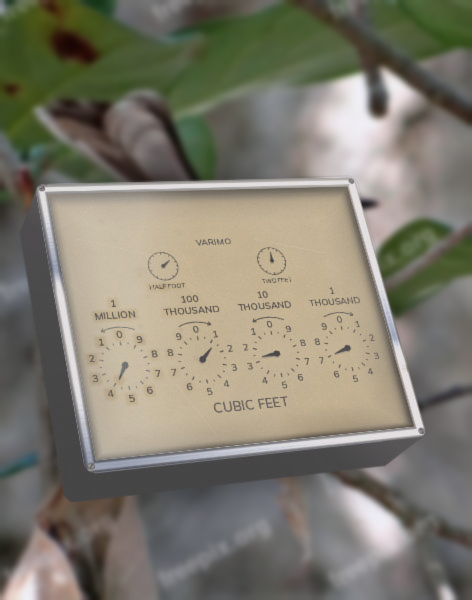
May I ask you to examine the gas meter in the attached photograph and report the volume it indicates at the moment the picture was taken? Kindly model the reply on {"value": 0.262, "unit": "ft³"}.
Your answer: {"value": 412700, "unit": "ft³"}
